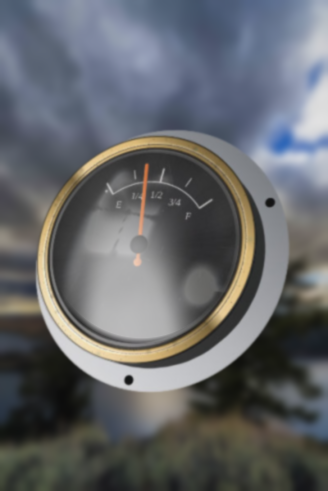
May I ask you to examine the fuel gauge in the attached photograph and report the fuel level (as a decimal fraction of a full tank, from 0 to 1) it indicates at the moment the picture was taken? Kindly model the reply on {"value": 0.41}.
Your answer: {"value": 0.375}
